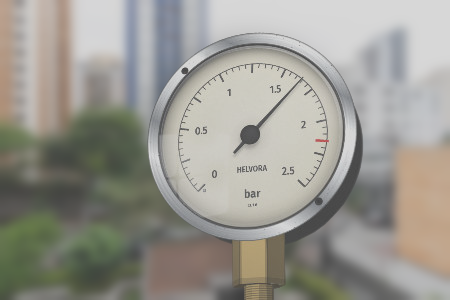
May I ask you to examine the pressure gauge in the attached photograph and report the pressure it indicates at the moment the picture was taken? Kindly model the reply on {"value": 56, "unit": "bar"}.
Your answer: {"value": 1.65, "unit": "bar"}
